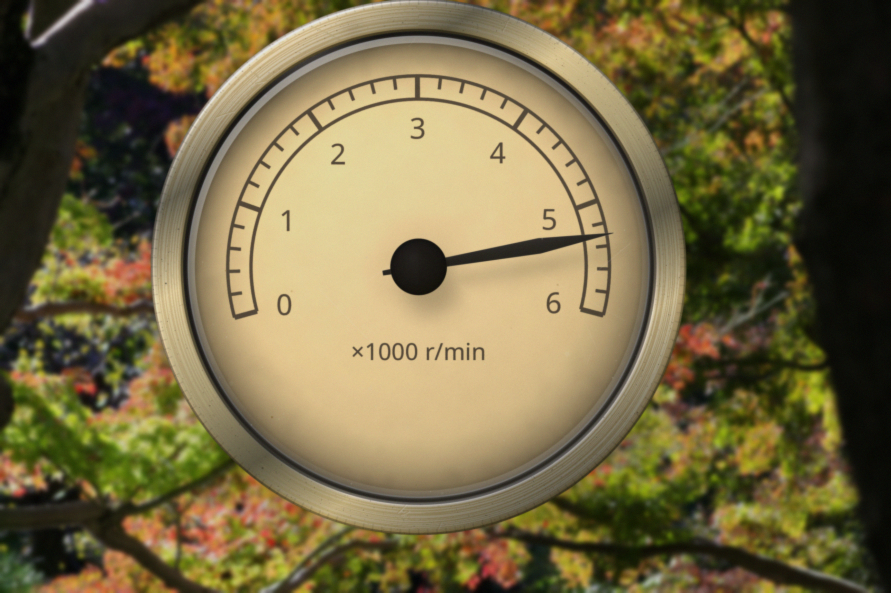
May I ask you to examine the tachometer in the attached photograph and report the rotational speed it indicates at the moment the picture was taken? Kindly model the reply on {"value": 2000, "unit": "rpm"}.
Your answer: {"value": 5300, "unit": "rpm"}
